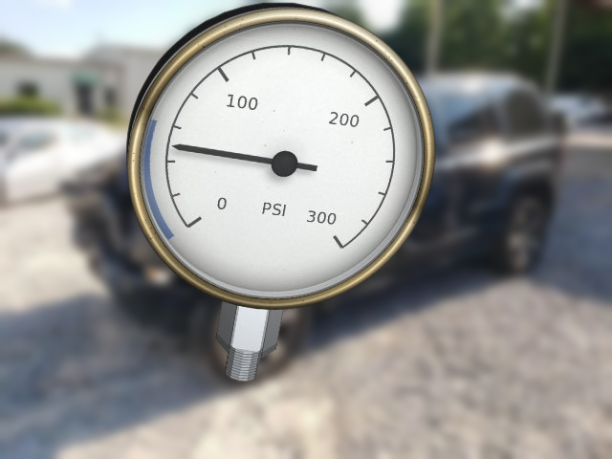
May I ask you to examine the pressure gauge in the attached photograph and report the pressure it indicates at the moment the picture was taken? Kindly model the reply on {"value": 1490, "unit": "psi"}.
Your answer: {"value": 50, "unit": "psi"}
